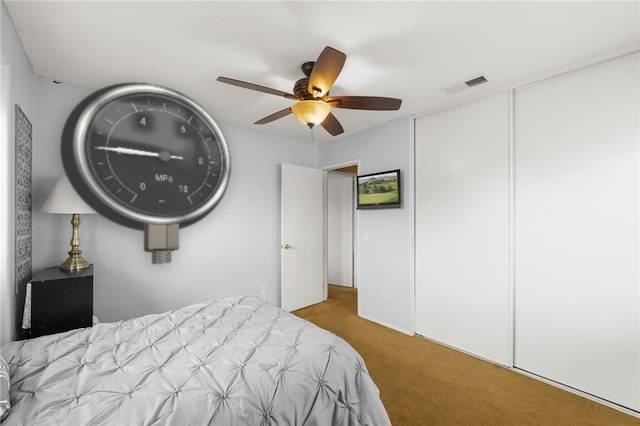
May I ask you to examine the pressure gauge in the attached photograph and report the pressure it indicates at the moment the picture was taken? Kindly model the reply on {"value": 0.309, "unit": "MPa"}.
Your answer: {"value": 2, "unit": "MPa"}
